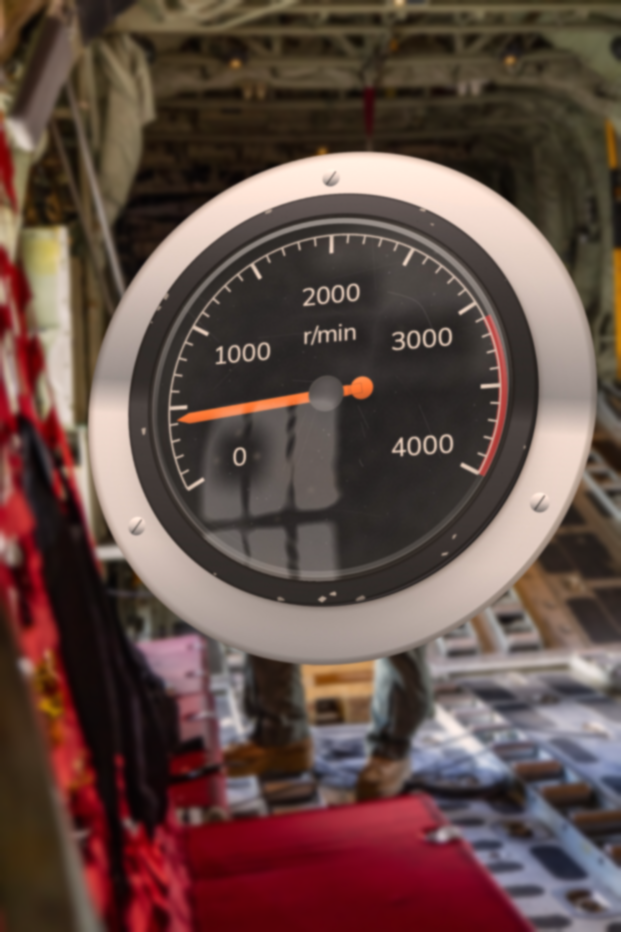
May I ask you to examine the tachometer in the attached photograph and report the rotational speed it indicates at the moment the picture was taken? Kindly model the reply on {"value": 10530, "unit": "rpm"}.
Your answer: {"value": 400, "unit": "rpm"}
